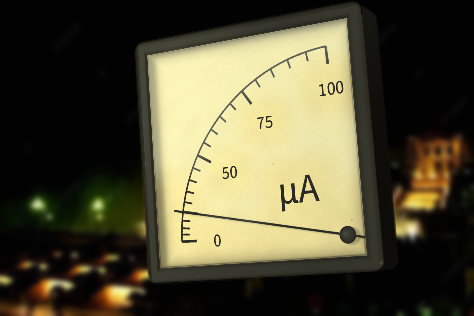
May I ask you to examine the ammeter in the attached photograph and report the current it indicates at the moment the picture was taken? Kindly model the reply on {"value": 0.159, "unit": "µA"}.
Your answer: {"value": 25, "unit": "µA"}
